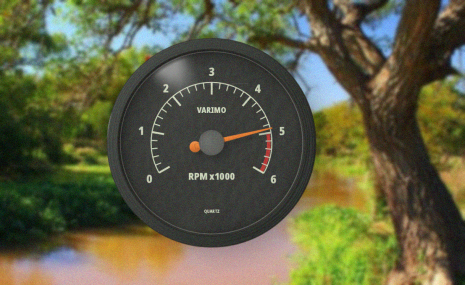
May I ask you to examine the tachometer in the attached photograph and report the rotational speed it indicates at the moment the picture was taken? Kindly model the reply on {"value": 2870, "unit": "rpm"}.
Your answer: {"value": 4900, "unit": "rpm"}
